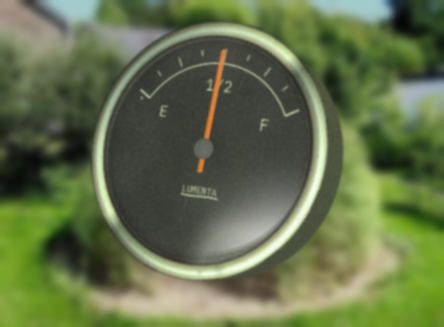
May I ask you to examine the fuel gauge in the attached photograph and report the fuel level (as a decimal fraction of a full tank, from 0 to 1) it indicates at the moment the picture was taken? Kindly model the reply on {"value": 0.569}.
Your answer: {"value": 0.5}
